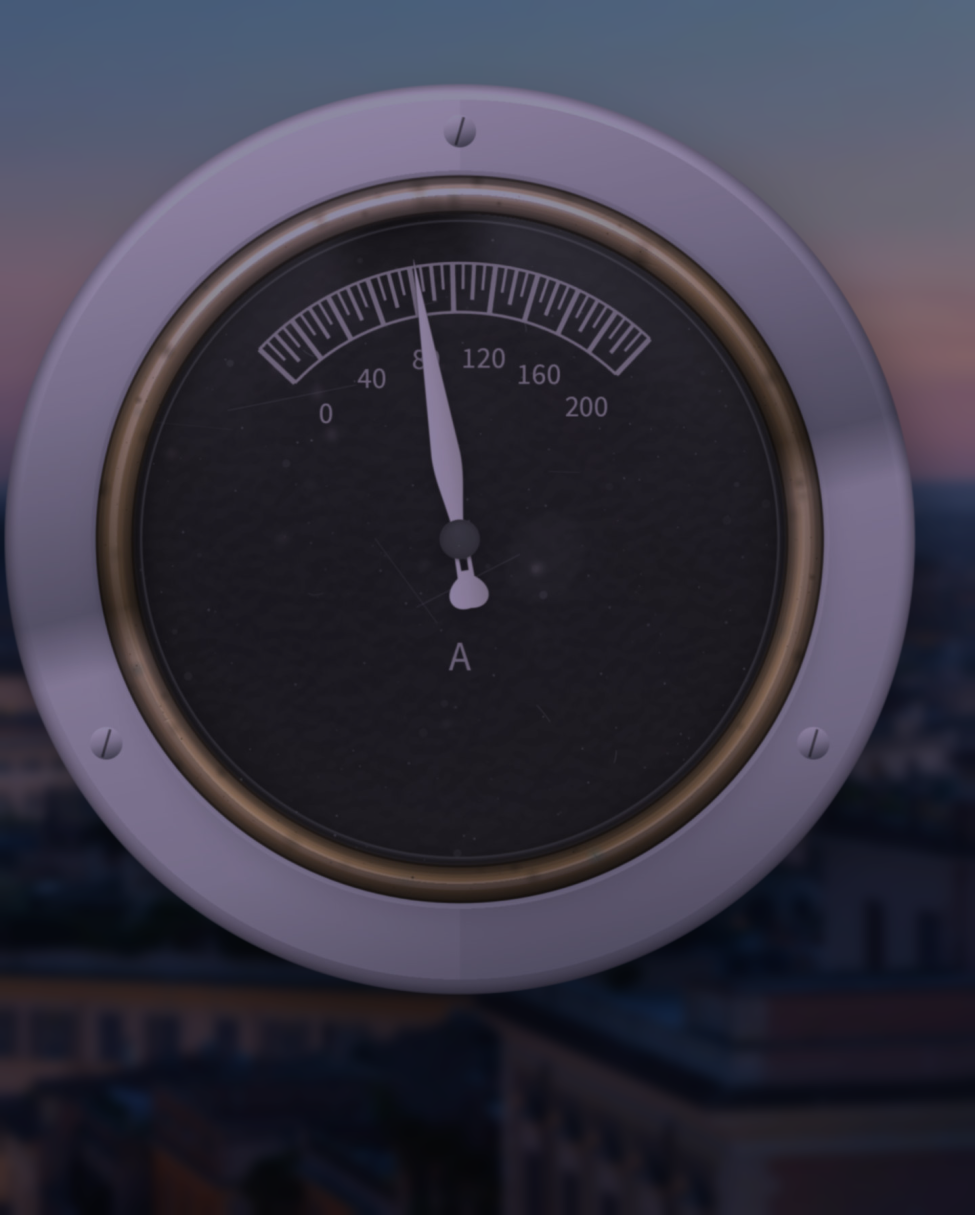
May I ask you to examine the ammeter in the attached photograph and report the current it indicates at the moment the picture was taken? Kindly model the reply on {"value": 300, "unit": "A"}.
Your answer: {"value": 82.5, "unit": "A"}
